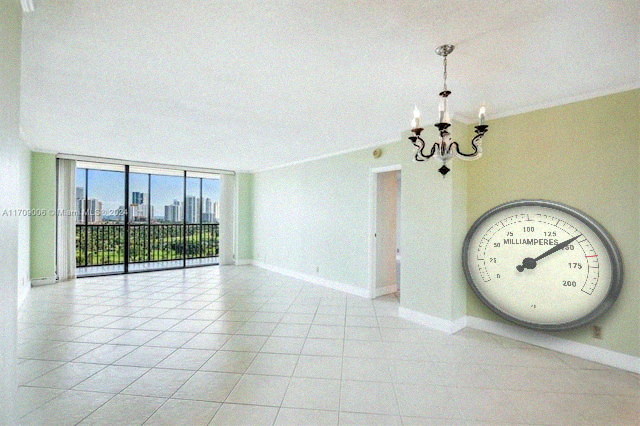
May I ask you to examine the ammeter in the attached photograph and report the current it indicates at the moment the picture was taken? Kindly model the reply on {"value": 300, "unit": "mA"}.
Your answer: {"value": 145, "unit": "mA"}
